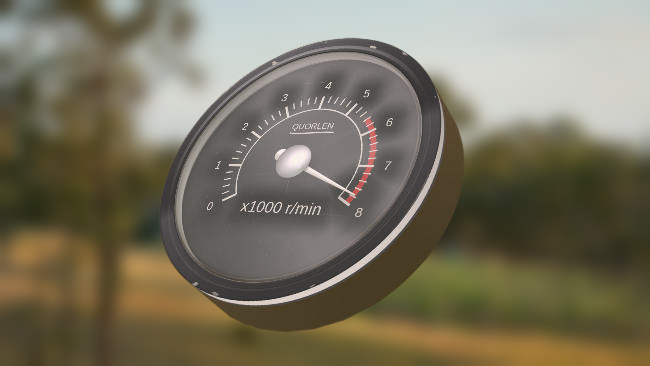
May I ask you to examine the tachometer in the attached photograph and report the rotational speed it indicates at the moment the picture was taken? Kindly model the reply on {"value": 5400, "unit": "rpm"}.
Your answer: {"value": 7800, "unit": "rpm"}
